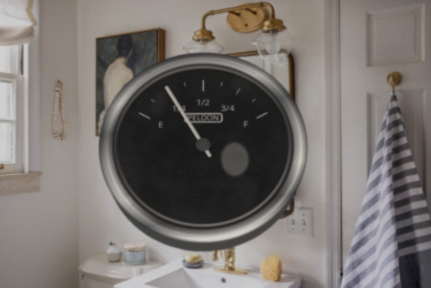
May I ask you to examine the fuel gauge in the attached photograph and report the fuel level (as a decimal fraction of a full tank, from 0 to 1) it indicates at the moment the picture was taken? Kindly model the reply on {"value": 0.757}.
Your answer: {"value": 0.25}
